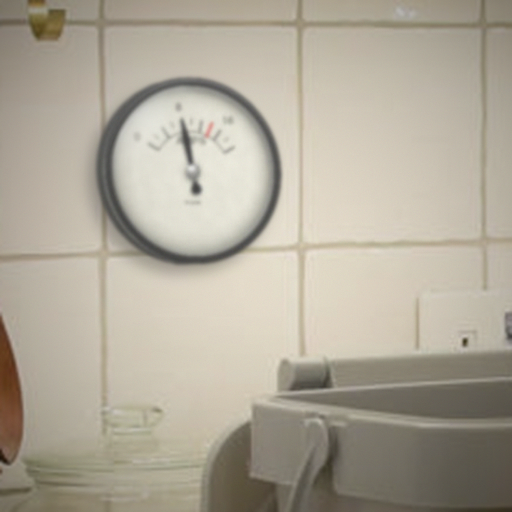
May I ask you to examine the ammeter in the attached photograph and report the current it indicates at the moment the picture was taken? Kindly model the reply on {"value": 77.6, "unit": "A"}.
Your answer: {"value": 8, "unit": "A"}
